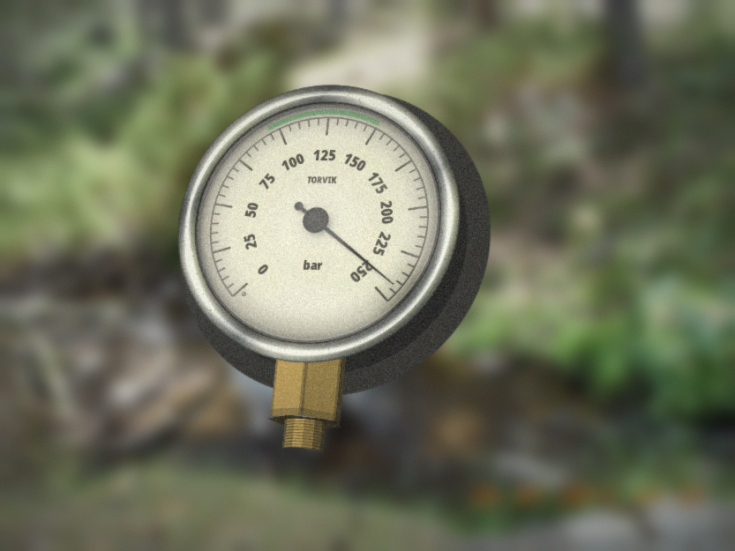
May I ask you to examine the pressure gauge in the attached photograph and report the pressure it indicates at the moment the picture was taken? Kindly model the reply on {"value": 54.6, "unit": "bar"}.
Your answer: {"value": 242.5, "unit": "bar"}
